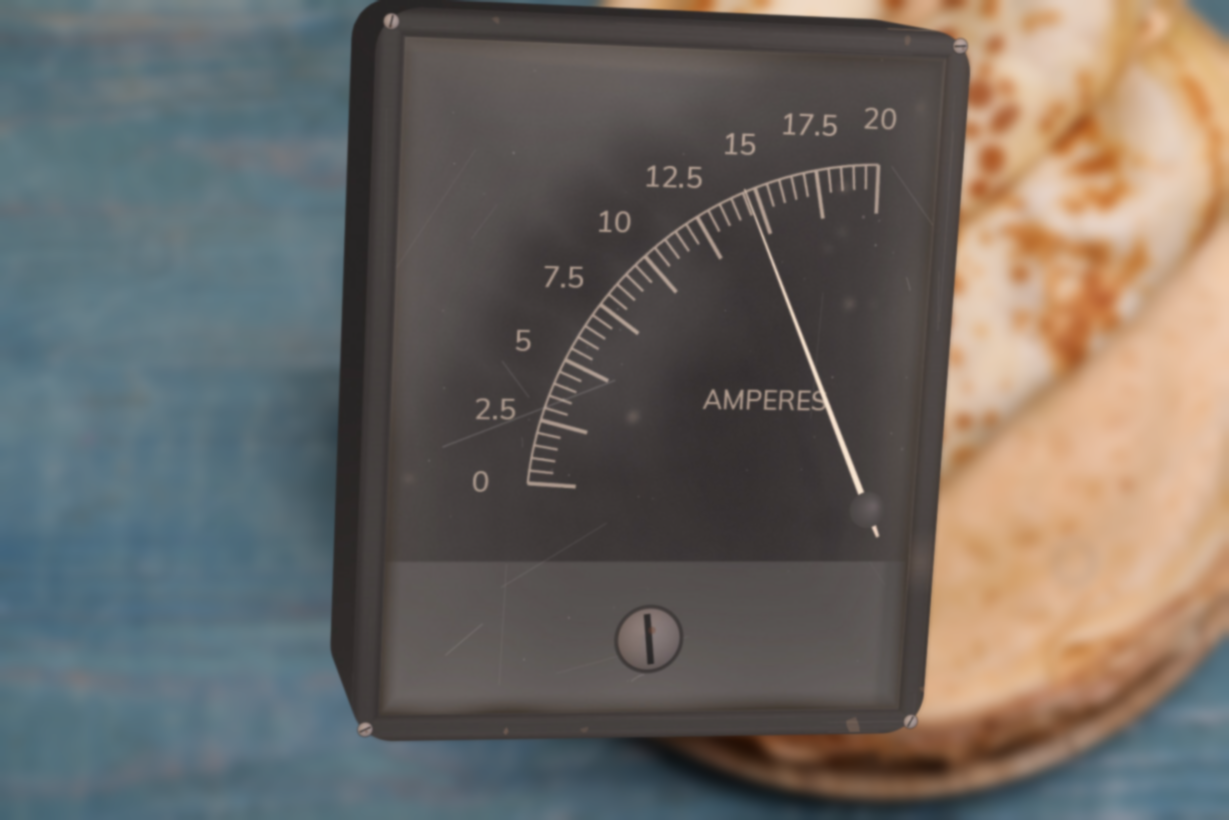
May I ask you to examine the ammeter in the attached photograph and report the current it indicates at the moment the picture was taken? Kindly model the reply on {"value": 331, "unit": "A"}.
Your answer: {"value": 14.5, "unit": "A"}
